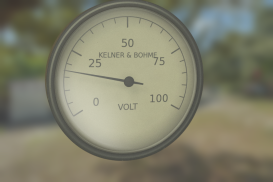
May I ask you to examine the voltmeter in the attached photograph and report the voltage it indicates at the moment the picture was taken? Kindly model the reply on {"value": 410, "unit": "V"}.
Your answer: {"value": 17.5, "unit": "V"}
